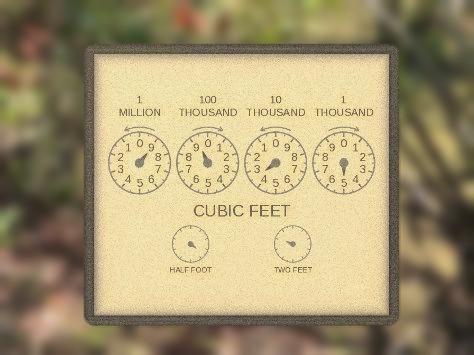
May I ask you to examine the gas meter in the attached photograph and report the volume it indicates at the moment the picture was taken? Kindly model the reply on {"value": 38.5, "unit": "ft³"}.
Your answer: {"value": 893500, "unit": "ft³"}
